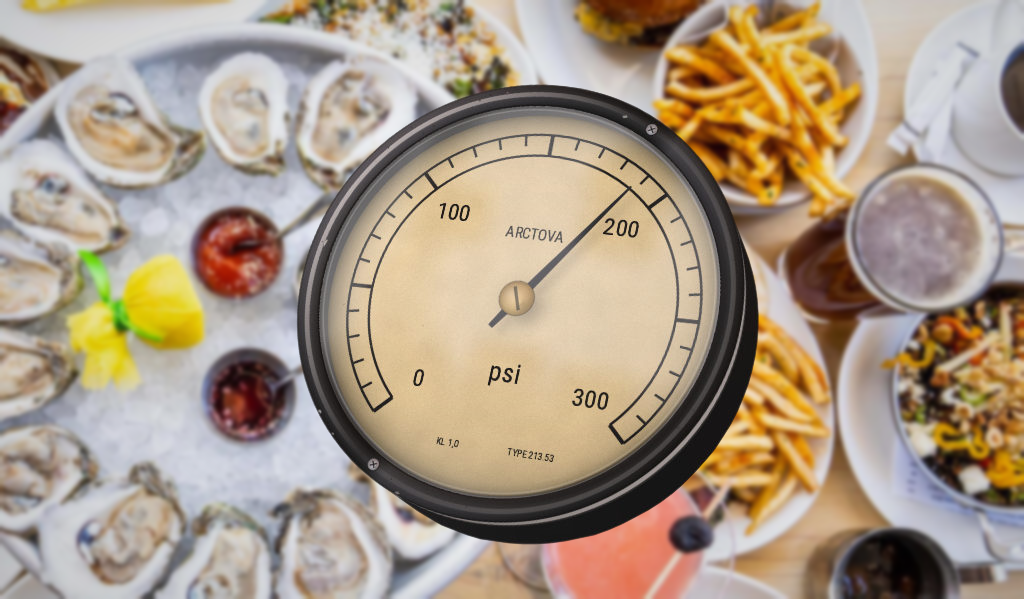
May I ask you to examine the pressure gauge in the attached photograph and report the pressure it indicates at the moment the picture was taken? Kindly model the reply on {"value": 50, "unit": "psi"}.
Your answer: {"value": 190, "unit": "psi"}
